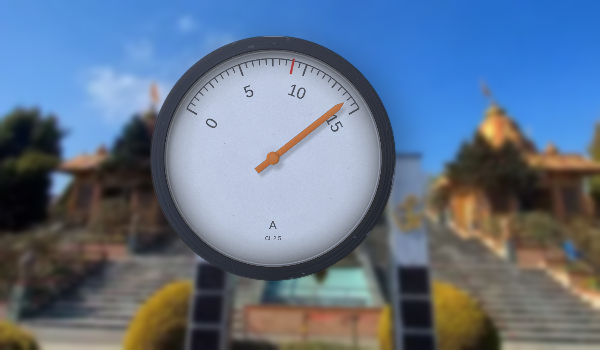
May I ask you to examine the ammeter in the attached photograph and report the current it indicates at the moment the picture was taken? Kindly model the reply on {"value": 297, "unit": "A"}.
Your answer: {"value": 14, "unit": "A"}
